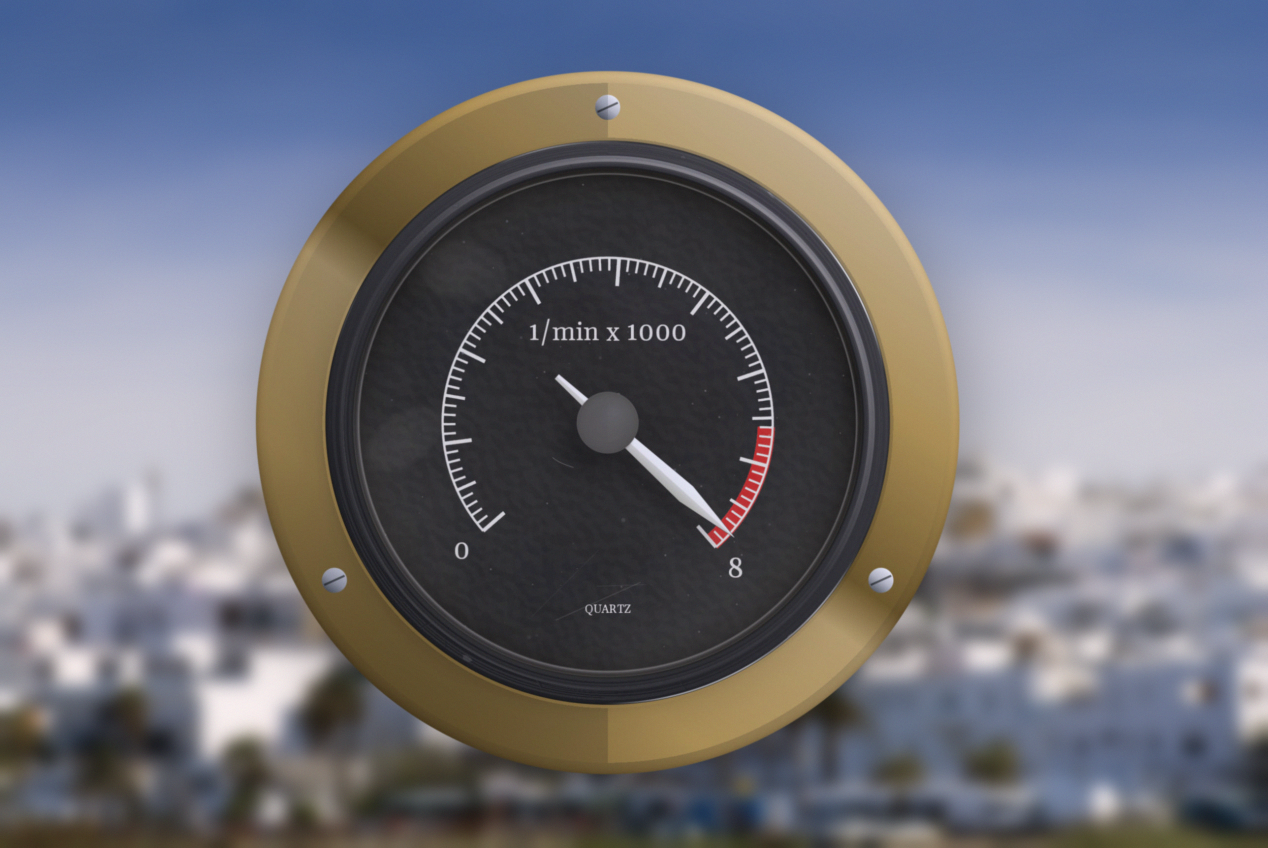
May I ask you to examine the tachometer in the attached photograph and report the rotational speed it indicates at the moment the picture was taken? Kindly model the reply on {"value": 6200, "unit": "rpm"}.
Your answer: {"value": 7800, "unit": "rpm"}
